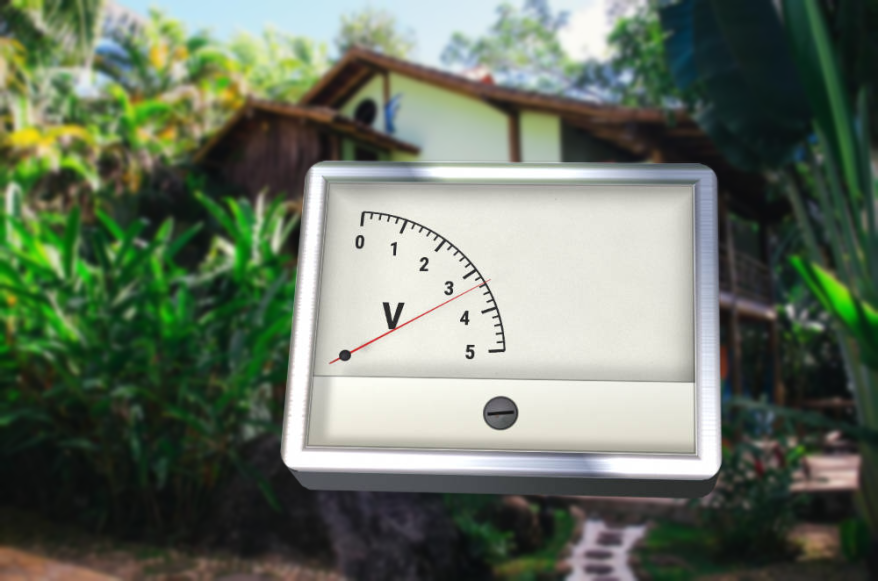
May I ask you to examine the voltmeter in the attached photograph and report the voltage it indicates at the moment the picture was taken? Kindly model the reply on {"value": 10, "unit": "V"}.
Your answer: {"value": 3.4, "unit": "V"}
